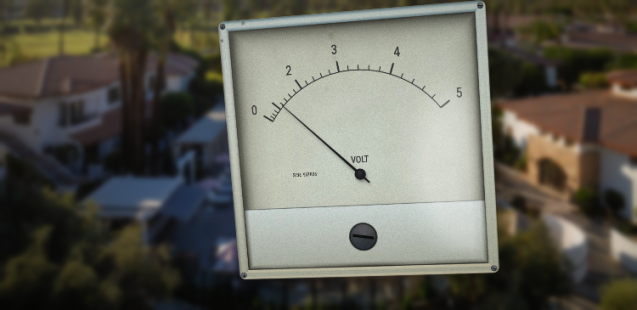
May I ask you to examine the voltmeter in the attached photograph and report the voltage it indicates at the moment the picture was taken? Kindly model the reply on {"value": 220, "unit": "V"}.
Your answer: {"value": 1.2, "unit": "V"}
